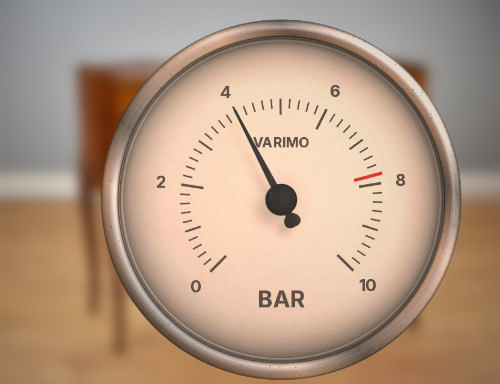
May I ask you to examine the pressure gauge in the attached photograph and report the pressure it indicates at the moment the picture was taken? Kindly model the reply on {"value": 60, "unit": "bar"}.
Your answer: {"value": 4, "unit": "bar"}
